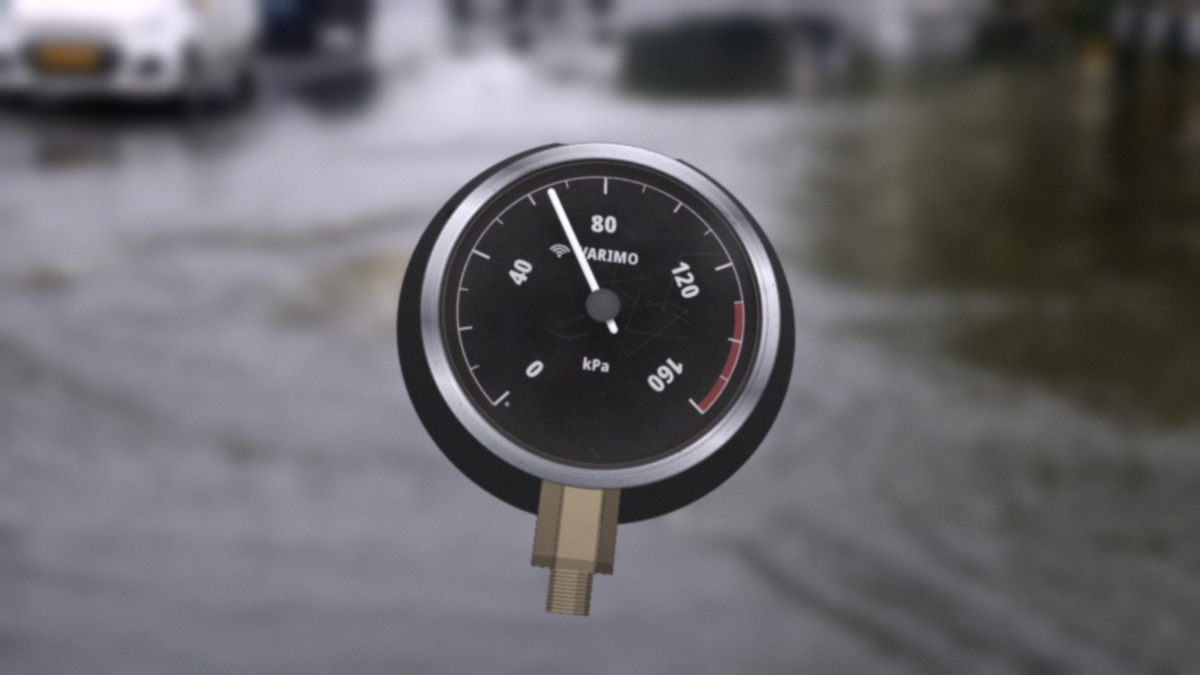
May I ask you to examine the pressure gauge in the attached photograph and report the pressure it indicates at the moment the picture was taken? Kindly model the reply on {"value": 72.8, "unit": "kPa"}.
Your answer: {"value": 65, "unit": "kPa"}
